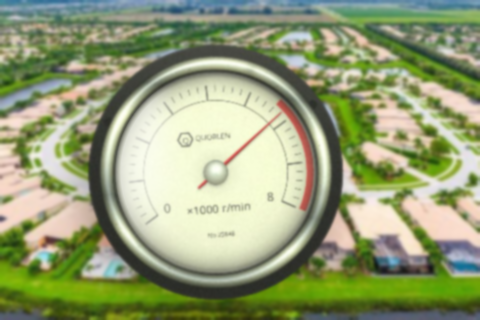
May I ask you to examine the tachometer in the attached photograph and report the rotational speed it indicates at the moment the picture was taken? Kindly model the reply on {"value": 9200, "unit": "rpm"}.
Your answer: {"value": 5800, "unit": "rpm"}
